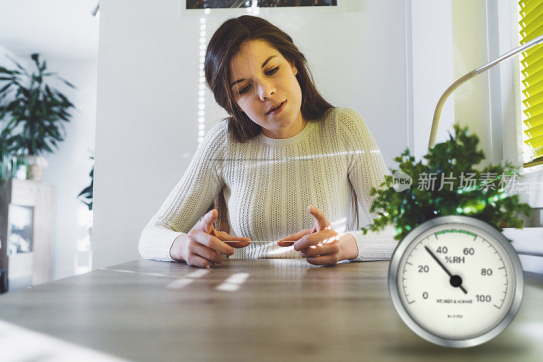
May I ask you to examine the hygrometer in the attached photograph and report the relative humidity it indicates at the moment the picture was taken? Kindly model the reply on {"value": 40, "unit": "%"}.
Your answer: {"value": 32, "unit": "%"}
